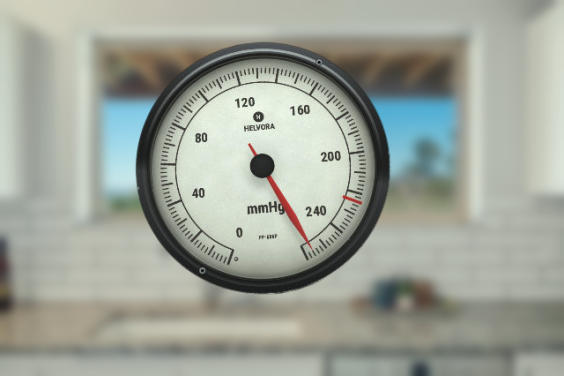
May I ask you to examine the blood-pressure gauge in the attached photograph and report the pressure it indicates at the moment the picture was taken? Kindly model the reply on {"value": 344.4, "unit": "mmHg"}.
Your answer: {"value": 256, "unit": "mmHg"}
